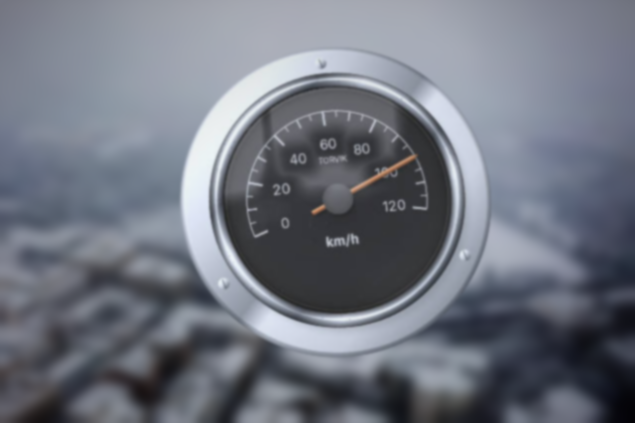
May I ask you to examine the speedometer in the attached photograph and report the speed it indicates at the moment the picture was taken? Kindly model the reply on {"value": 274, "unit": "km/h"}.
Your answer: {"value": 100, "unit": "km/h"}
